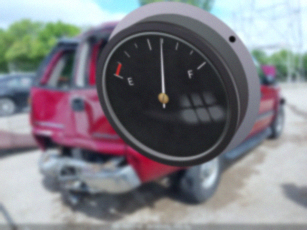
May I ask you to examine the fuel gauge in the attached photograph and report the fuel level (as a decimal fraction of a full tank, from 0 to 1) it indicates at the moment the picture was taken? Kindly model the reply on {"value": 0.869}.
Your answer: {"value": 0.625}
